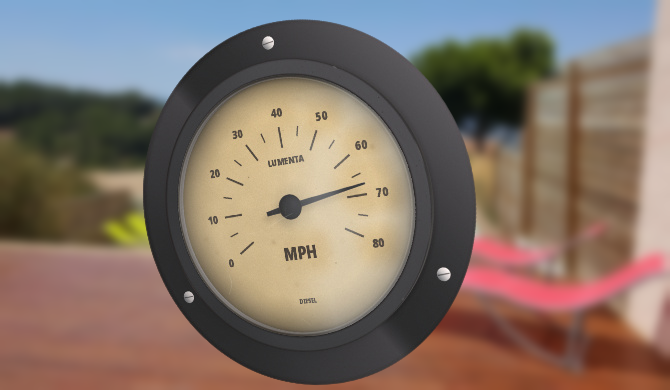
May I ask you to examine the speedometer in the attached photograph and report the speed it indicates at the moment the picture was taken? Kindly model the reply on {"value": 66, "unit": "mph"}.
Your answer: {"value": 67.5, "unit": "mph"}
